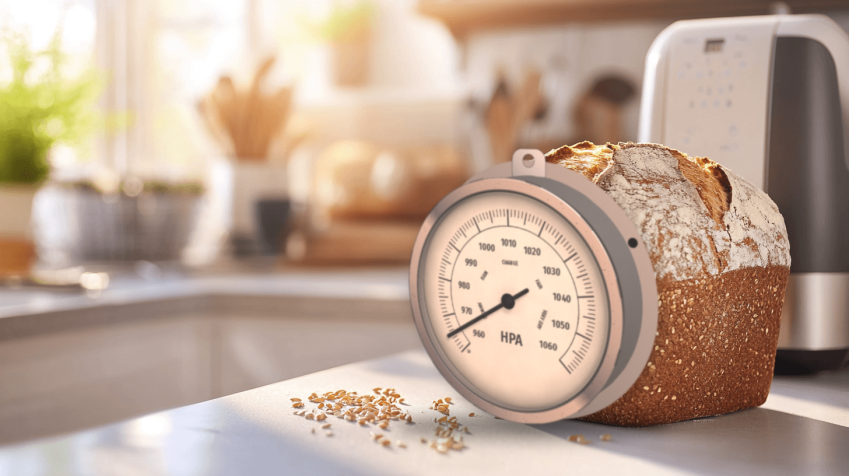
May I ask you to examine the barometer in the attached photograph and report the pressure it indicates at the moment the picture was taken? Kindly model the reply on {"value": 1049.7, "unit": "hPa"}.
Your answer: {"value": 965, "unit": "hPa"}
